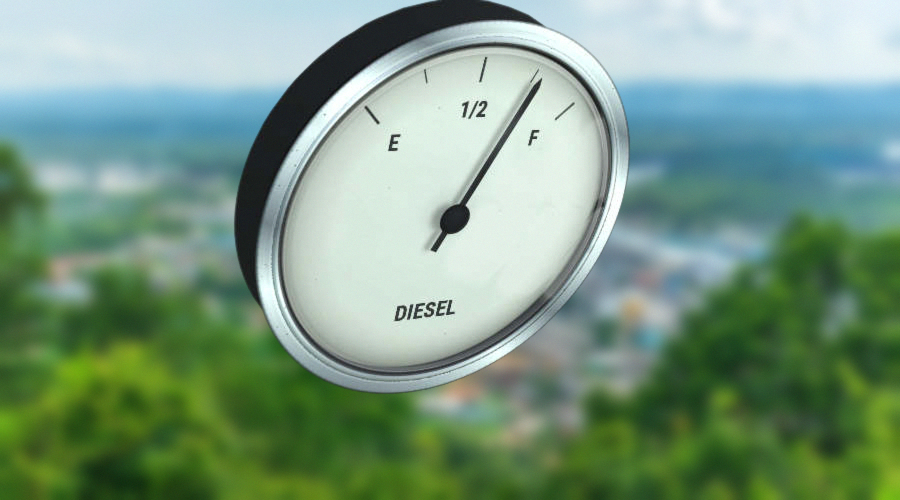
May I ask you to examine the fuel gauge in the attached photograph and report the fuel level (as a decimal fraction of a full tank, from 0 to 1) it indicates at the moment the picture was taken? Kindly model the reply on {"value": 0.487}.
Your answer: {"value": 0.75}
